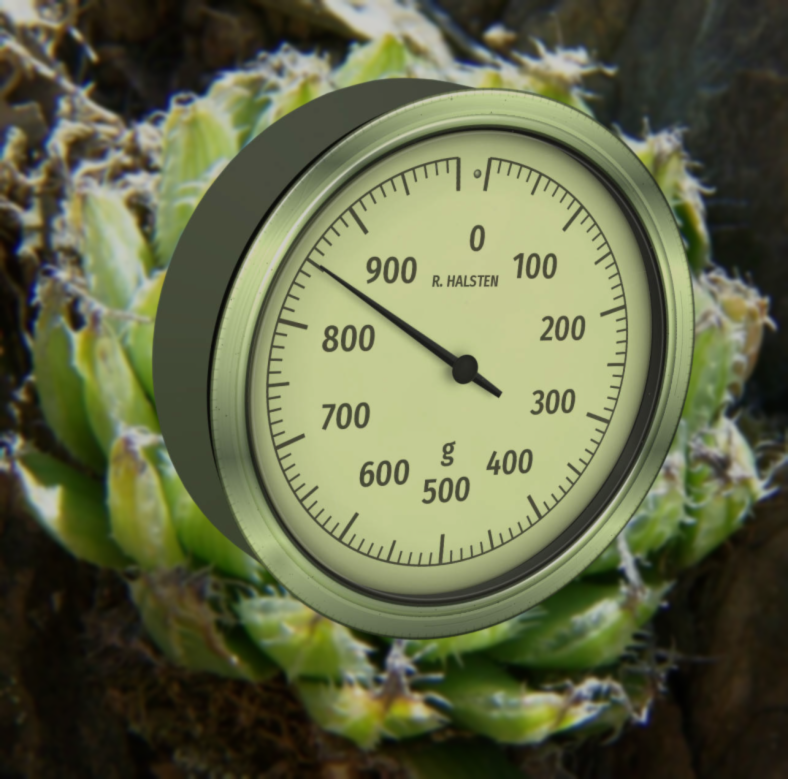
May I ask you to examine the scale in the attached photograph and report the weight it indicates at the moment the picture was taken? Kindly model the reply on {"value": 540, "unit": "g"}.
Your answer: {"value": 850, "unit": "g"}
